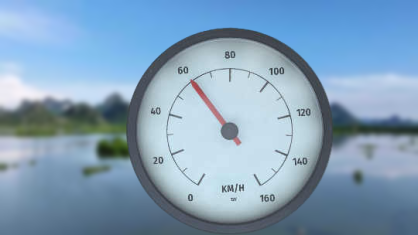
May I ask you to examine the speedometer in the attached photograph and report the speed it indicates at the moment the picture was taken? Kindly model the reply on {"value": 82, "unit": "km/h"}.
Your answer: {"value": 60, "unit": "km/h"}
